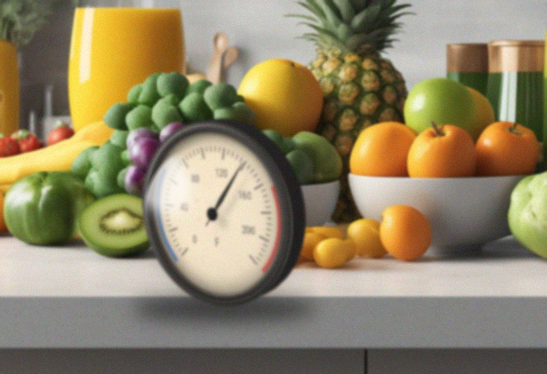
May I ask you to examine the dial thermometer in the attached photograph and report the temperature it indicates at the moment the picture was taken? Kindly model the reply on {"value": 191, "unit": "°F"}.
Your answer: {"value": 140, "unit": "°F"}
